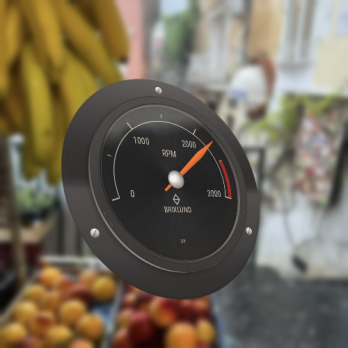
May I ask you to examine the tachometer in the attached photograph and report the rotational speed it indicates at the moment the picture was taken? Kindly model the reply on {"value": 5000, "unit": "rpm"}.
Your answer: {"value": 2250, "unit": "rpm"}
